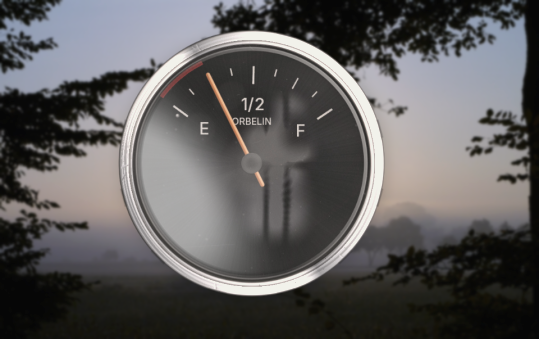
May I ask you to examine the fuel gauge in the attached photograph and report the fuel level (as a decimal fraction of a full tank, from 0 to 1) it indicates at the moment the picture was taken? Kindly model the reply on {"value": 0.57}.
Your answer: {"value": 0.25}
